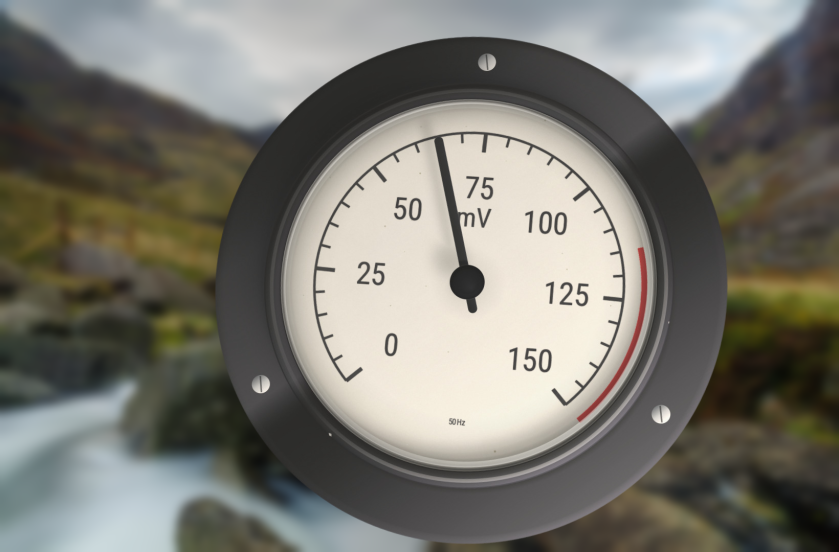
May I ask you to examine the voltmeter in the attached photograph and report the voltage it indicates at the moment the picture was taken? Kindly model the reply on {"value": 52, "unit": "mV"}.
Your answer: {"value": 65, "unit": "mV"}
